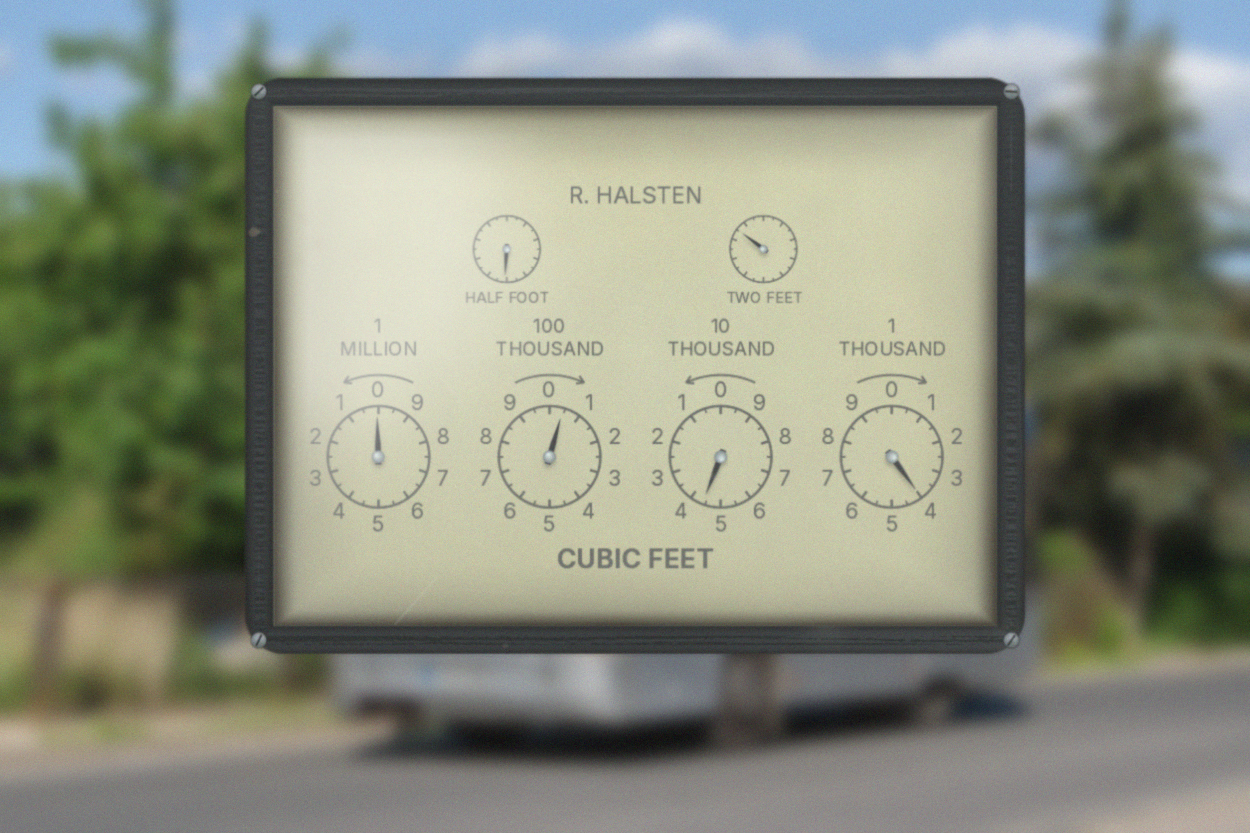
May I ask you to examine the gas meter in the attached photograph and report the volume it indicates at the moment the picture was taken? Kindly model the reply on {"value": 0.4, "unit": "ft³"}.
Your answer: {"value": 4400, "unit": "ft³"}
